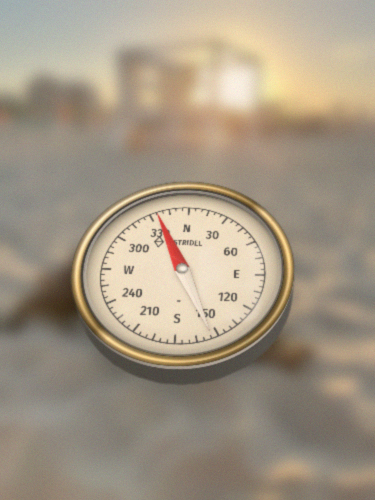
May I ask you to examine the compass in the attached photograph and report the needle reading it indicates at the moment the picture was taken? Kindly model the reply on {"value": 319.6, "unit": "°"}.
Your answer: {"value": 335, "unit": "°"}
